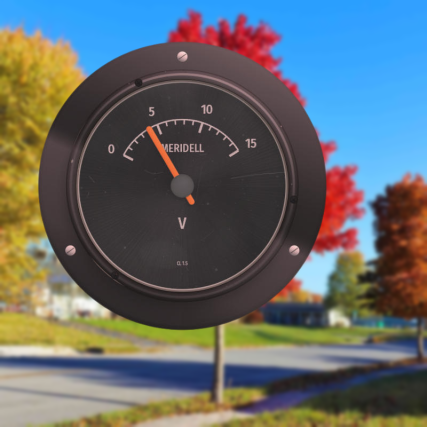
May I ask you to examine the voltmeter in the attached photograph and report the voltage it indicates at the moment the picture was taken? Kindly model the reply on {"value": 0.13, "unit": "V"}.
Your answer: {"value": 4, "unit": "V"}
